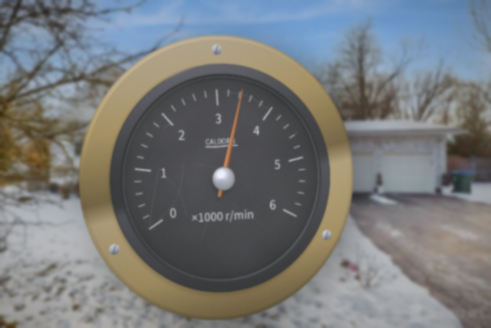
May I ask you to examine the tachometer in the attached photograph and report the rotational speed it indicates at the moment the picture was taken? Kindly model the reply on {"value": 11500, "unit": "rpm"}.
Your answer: {"value": 3400, "unit": "rpm"}
